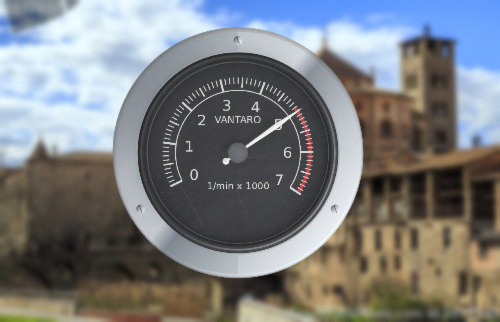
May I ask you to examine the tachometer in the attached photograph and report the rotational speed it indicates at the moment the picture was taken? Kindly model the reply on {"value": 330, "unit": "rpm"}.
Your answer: {"value": 5000, "unit": "rpm"}
